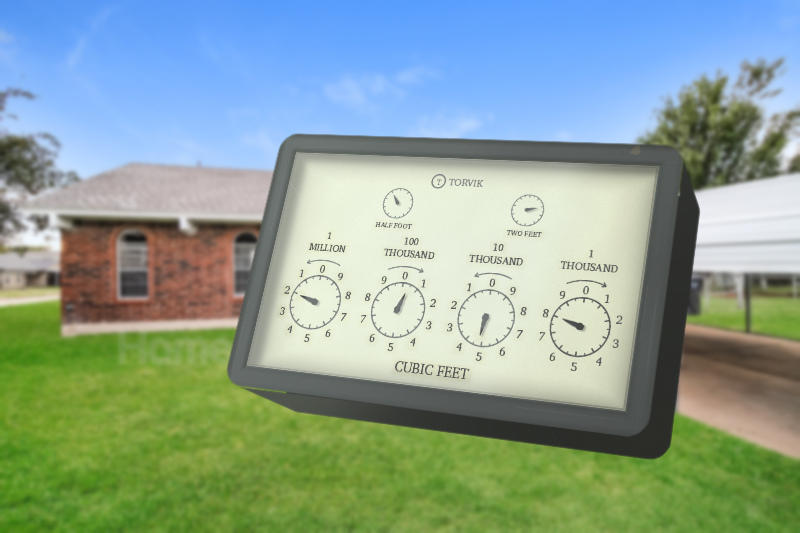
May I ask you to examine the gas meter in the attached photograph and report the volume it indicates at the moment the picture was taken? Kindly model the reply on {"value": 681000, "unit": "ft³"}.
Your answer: {"value": 204800, "unit": "ft³"}
